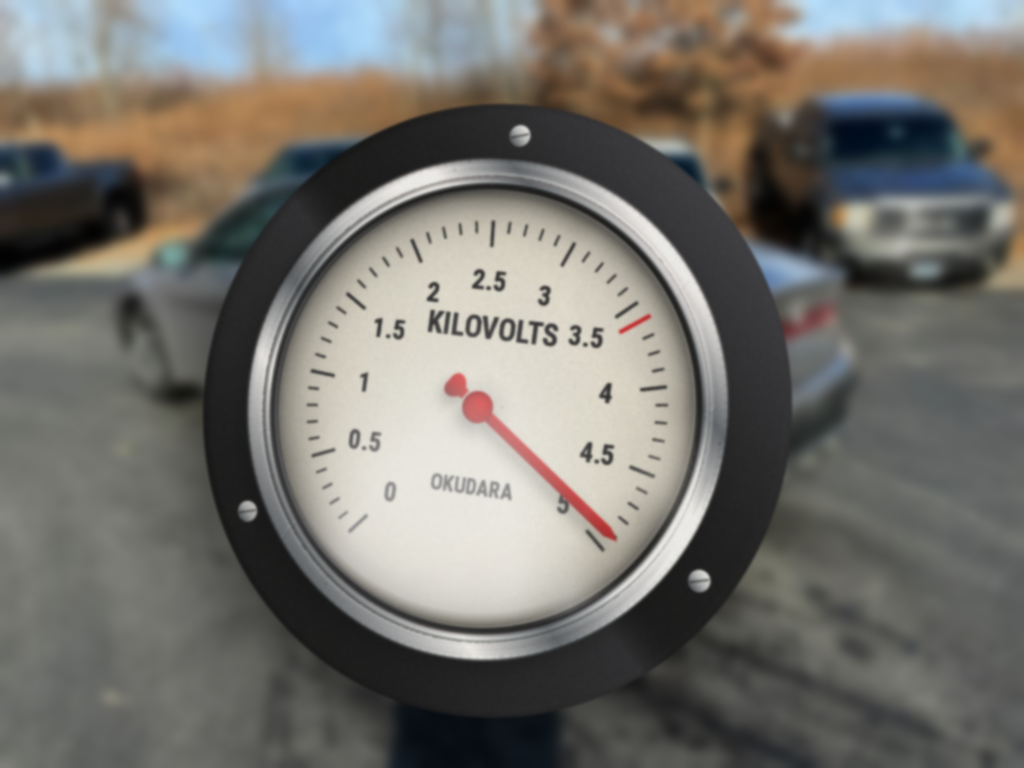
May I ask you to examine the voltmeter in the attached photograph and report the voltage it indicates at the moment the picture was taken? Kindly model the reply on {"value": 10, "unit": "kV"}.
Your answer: {"value": 4.9, "unit": "kV"}
